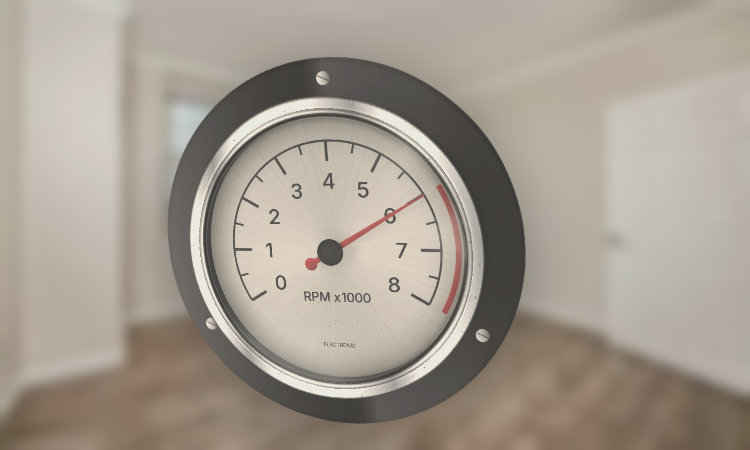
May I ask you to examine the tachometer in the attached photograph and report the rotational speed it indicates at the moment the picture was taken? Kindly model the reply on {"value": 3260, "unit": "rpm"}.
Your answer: {"value": 6000, "unit": "rpm"}
